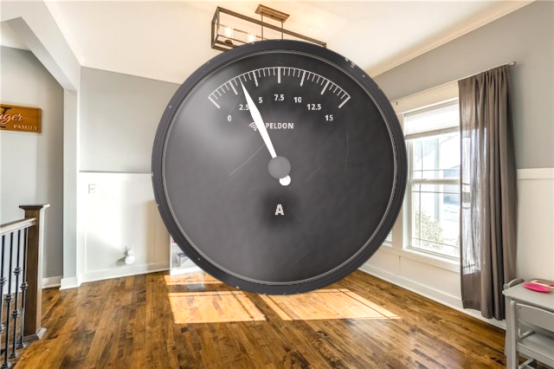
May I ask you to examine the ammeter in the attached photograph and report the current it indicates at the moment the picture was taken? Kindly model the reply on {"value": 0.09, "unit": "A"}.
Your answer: {"value": 3.5, "unit": "A"}
